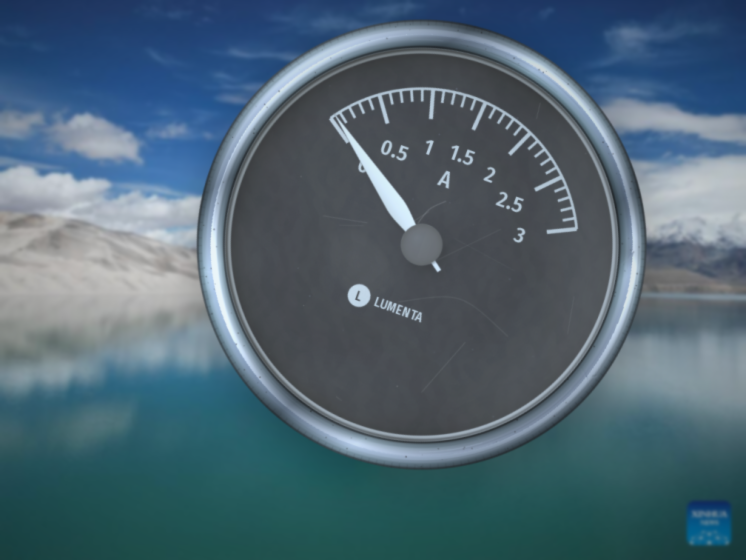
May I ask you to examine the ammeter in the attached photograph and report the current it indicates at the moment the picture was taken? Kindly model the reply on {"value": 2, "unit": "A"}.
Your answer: {"value": 0.05, "unit": "A"}
